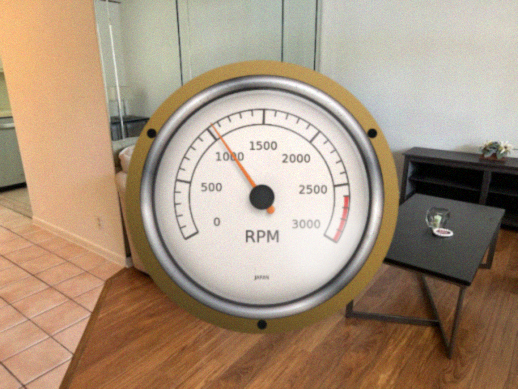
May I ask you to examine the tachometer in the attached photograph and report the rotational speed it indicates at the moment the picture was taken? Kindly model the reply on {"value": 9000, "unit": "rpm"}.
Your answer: {"value": 1050, "unit": "rpm"}
